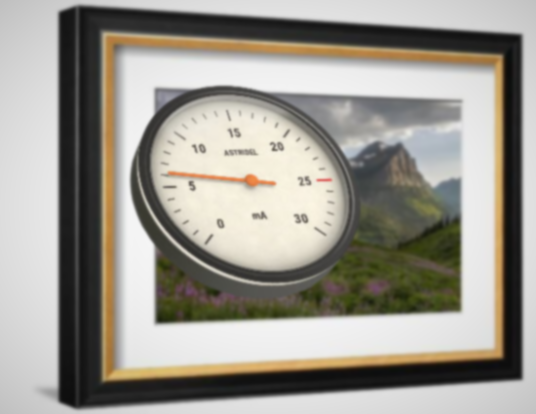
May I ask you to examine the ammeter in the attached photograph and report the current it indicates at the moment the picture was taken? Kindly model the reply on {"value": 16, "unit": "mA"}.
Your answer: {"value": 6, "unit": "mA"}
